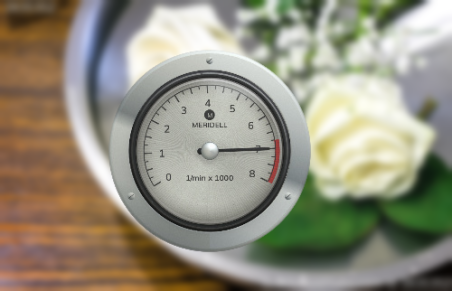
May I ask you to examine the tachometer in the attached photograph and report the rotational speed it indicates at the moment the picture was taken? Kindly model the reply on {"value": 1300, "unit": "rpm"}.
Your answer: {"value": 7000, "unit": "rpm"}
